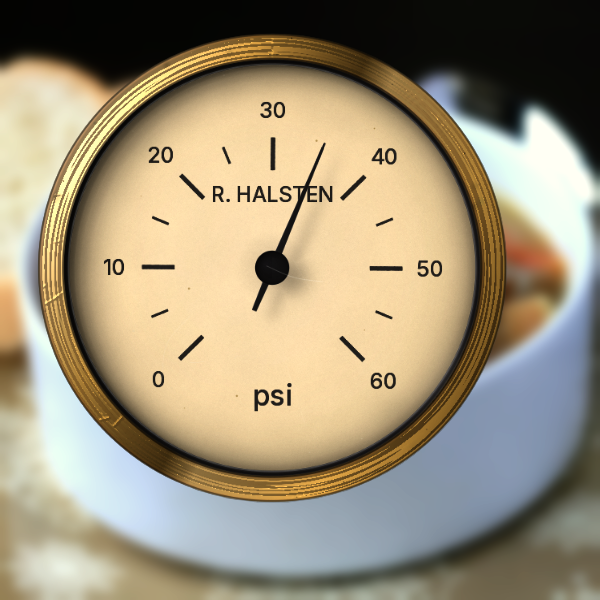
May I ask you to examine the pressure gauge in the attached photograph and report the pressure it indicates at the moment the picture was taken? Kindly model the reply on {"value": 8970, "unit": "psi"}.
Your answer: {"value": 35, "unit": "psi"}
